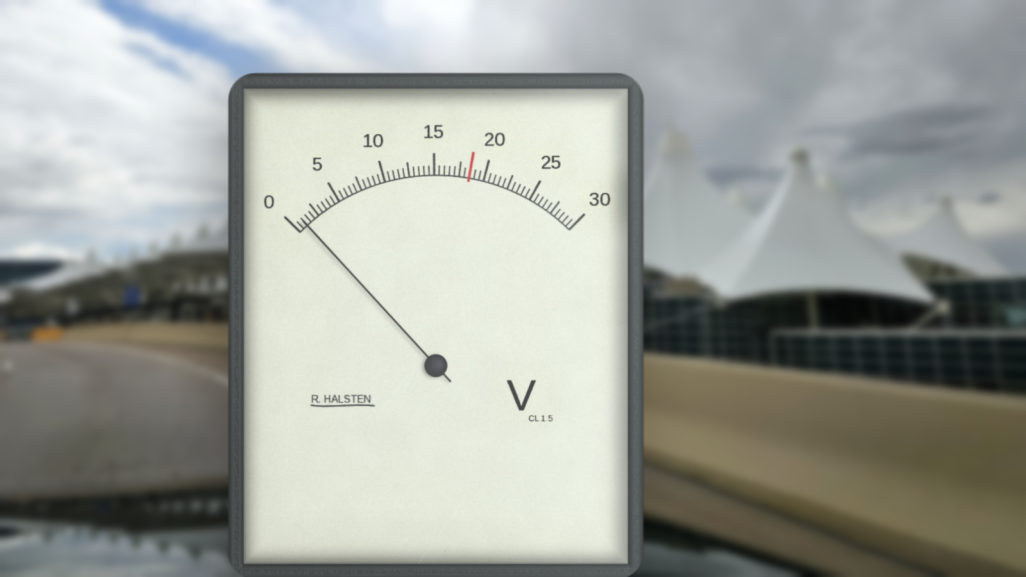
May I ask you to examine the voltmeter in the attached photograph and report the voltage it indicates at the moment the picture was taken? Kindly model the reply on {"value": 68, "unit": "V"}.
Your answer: {"value": 1, "unit": "V"}
